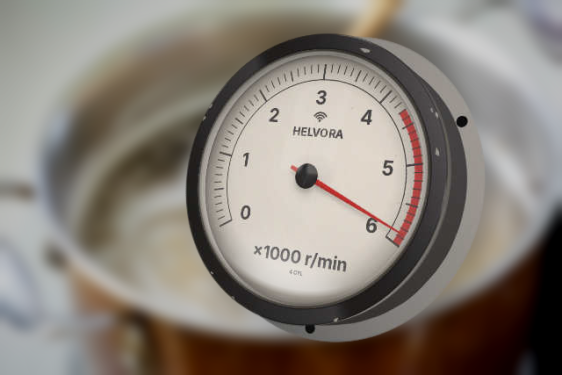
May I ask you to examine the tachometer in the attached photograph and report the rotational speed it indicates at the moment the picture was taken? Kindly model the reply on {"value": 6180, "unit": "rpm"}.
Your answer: {"value": 5850, "unit": "rpm"}
